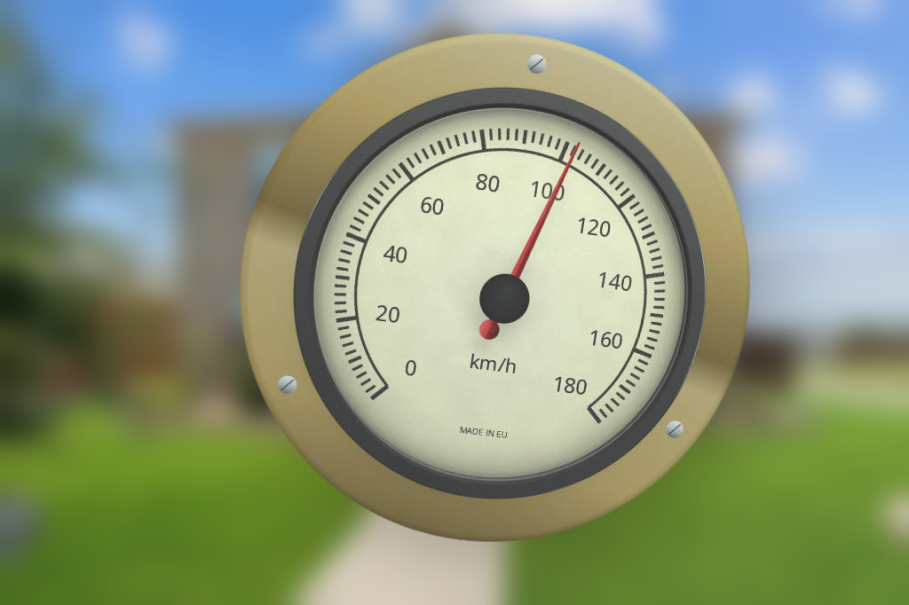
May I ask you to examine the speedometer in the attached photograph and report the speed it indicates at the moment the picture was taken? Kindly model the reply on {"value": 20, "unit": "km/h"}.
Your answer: {"value": 102, "unit": "km/h"}
